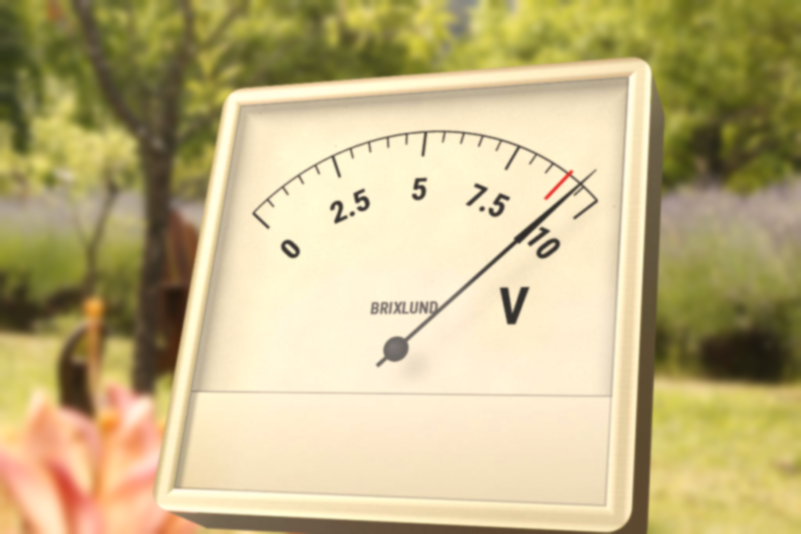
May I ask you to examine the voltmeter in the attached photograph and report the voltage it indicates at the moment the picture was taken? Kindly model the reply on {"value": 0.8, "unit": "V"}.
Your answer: {"value": 9.5, "unit": "V"}
